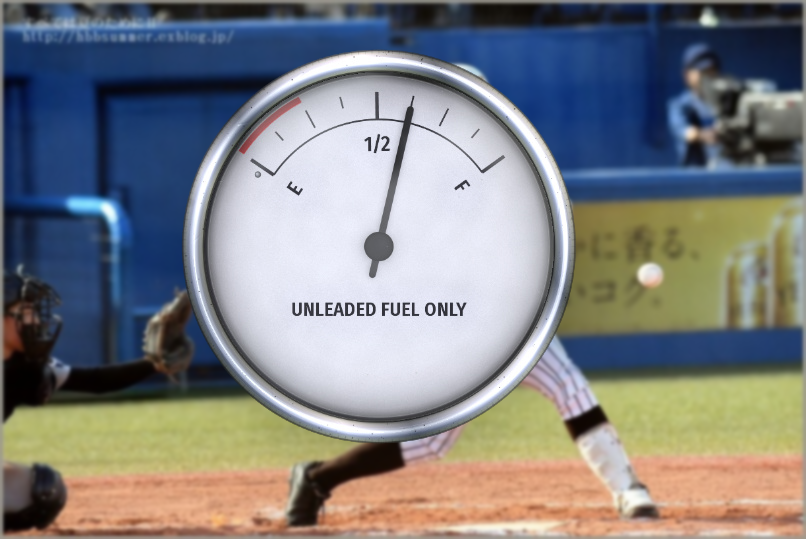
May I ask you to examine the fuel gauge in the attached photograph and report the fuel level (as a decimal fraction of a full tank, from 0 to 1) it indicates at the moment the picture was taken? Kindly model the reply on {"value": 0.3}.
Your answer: {"value": 0.625}
